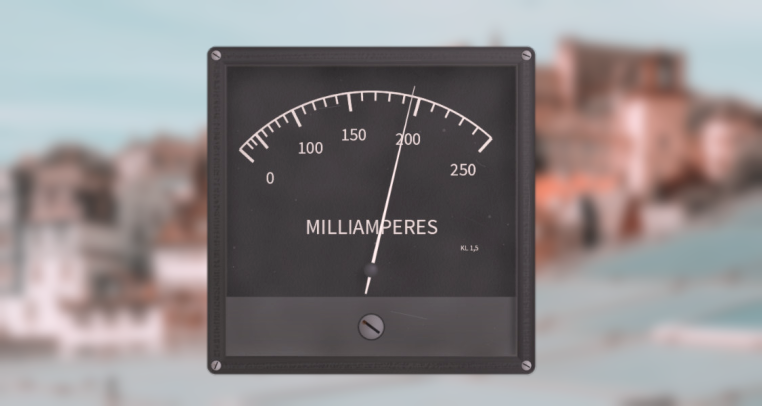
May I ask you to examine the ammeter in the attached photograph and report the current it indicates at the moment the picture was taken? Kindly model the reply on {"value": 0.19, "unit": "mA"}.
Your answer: {"value": 195, "unit": "mA"}
